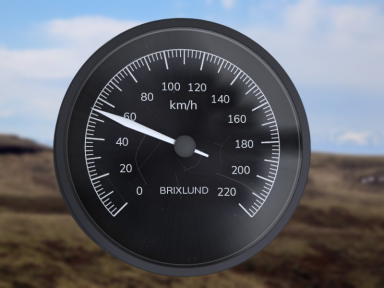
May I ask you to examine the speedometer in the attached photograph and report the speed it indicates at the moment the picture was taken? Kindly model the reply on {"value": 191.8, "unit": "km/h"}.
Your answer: {"value": 54, "unit": "km/h"}
